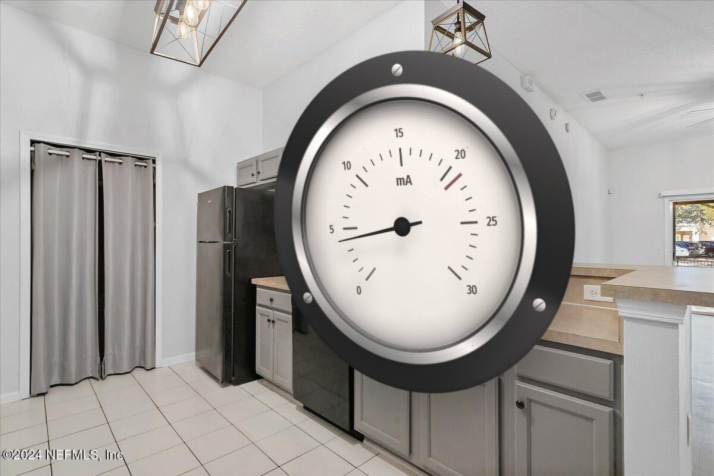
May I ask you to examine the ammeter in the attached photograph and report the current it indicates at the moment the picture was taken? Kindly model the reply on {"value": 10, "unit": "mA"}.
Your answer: {"value": 4, "unit": "mA"}
